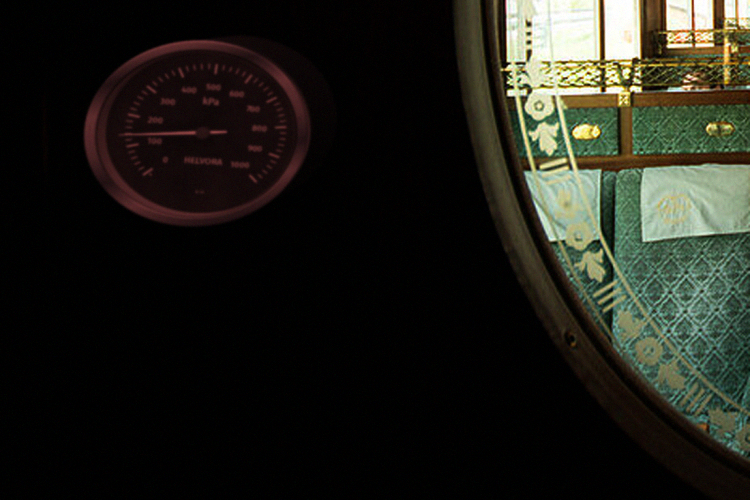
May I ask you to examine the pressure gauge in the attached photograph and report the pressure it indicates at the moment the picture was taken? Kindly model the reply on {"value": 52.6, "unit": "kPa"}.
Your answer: {"value": 140, "unit": "kPa"}
